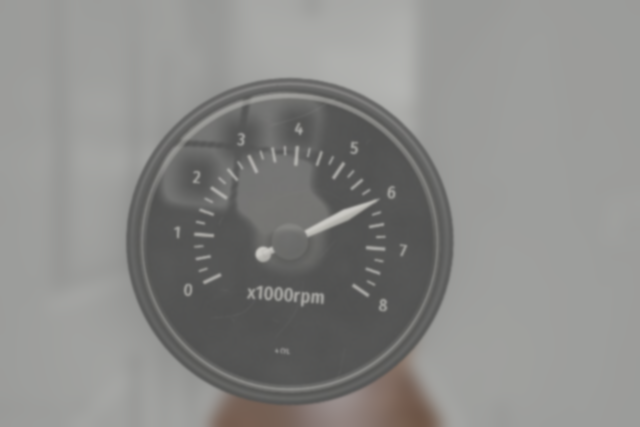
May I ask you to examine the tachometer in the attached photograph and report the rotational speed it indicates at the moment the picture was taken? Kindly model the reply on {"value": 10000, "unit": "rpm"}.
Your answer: {"value": 6000, "unit": "rpm"}
